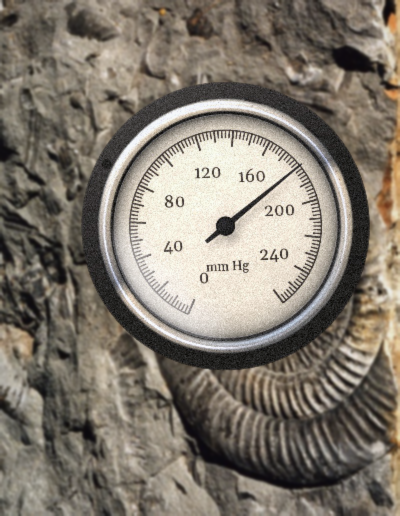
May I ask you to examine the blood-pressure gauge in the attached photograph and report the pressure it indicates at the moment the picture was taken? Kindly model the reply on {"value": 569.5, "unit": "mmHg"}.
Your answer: {"value": 180, "unit": "mmHg"}
